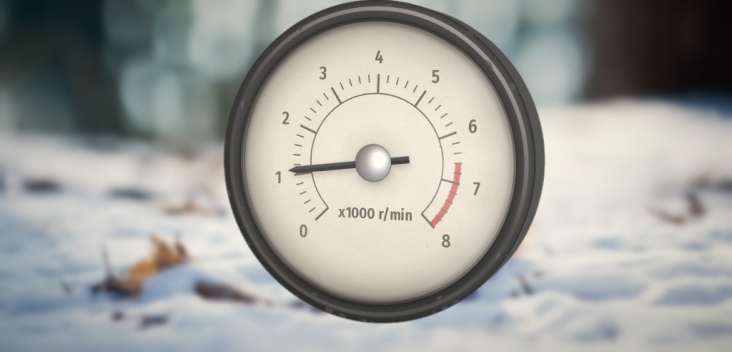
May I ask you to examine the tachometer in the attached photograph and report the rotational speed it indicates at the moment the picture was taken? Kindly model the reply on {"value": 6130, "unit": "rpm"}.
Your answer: {"value": 1100, "unit": "rpm"}
